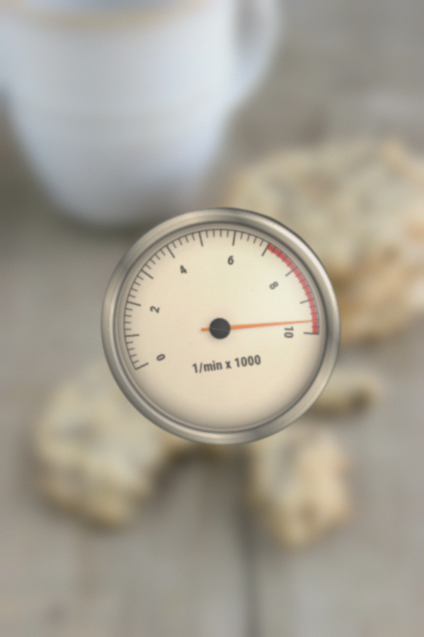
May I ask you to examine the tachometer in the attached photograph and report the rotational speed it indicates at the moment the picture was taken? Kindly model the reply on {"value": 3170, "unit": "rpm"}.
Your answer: {"value": 9600, "unit": "rpm"}
